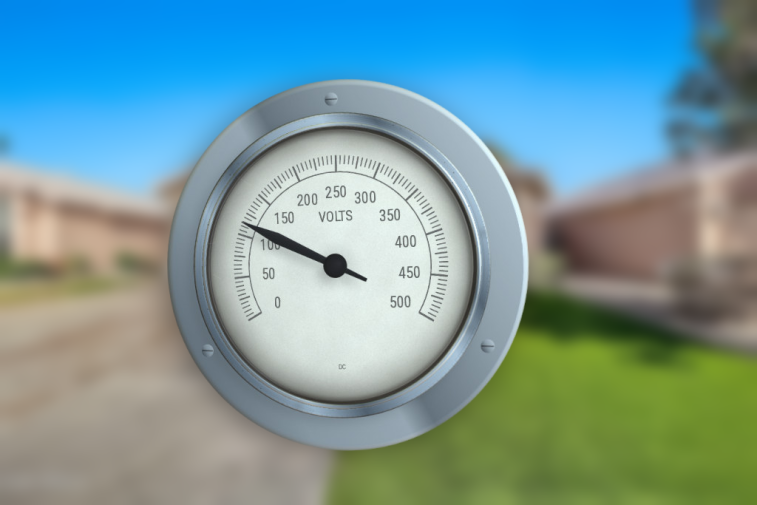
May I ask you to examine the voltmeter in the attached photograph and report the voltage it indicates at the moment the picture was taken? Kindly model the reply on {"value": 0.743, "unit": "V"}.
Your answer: {"value": 115, "unit": "V"}
